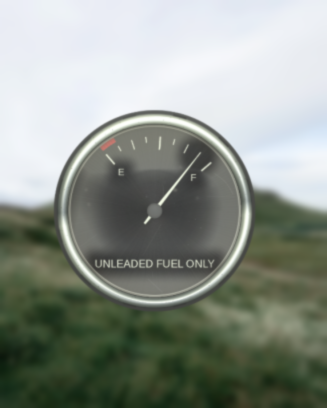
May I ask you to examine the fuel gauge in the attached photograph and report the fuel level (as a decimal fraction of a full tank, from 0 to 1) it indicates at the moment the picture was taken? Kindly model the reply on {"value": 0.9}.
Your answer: {"value": 0.875}
